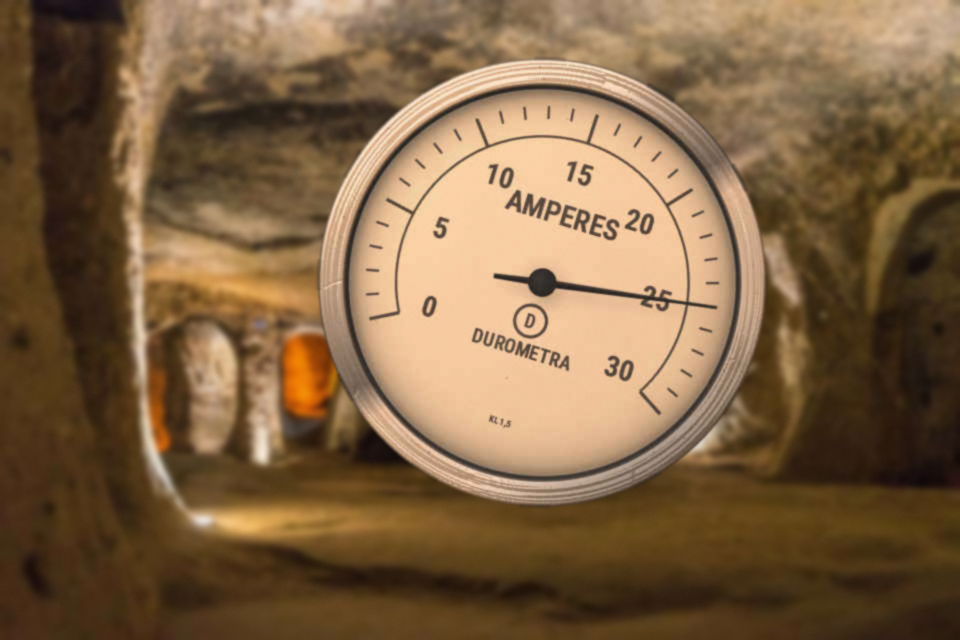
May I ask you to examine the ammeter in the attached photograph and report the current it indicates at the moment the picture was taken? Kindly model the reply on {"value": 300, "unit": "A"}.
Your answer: {"value": 25, "unit": "A"}
